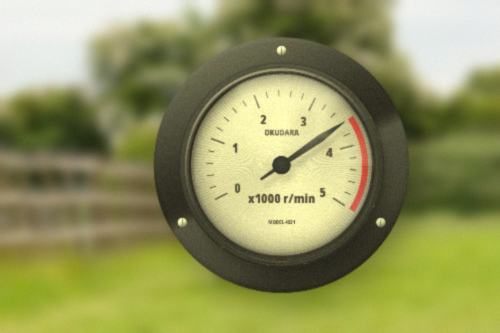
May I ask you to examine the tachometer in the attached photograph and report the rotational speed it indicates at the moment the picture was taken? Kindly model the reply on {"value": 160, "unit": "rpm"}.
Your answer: {"value": 3600, "unit": "rpm"}
